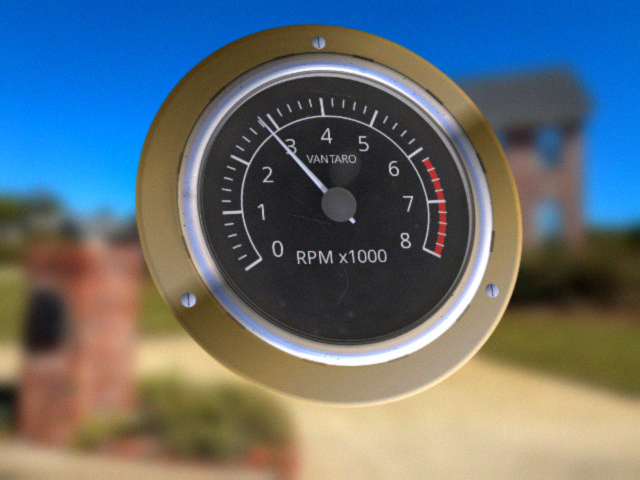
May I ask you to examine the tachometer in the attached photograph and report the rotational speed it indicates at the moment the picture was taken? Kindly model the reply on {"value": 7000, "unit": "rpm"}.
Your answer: {"value": 2800, "unit": "rpm"}
